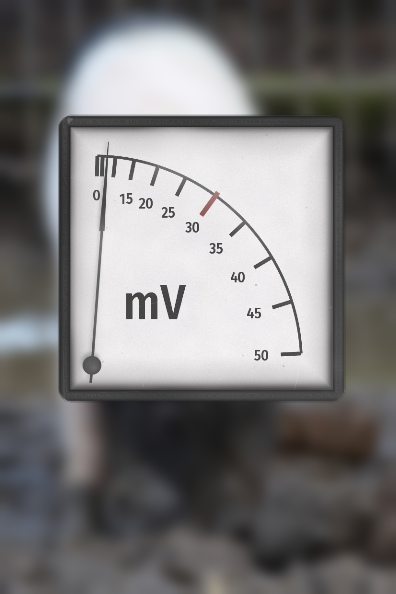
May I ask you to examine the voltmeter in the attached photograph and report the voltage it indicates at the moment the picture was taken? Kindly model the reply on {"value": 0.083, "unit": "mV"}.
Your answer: {"value": 7.5, "unit": "mV"}
